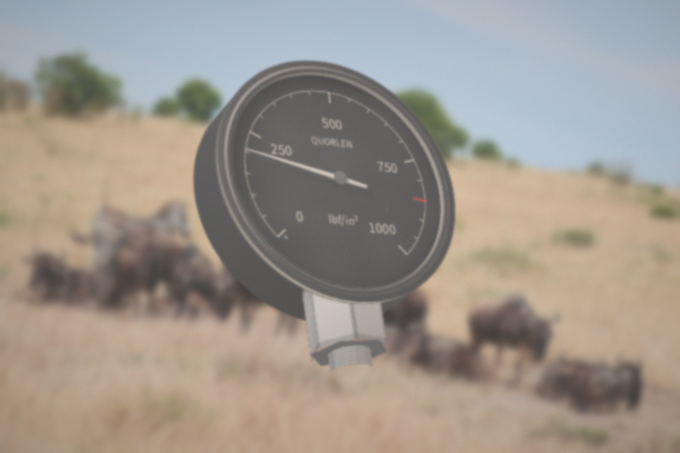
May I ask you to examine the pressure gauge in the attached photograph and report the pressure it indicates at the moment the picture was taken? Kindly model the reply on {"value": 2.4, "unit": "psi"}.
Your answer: {"value": 200, "unit": "psi"}
